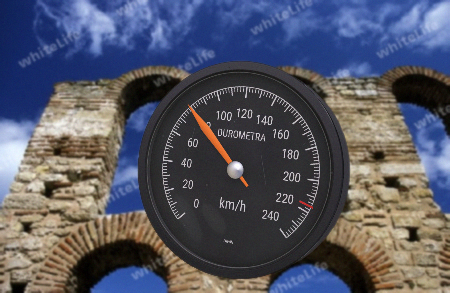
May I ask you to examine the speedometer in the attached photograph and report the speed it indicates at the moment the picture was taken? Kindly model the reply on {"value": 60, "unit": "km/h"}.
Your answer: {"value": 80, "unit": "km/h"}
